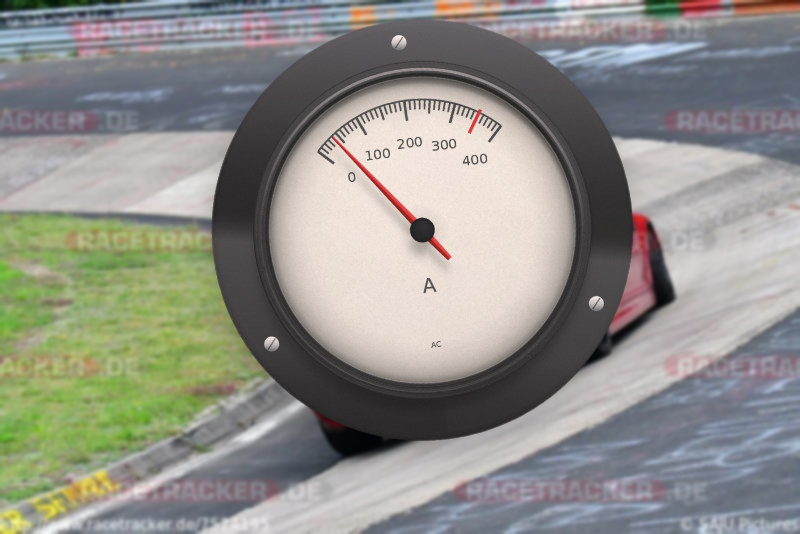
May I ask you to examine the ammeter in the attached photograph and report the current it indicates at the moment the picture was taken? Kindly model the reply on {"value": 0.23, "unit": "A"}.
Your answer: {"value": 40, "unit": "A"}
